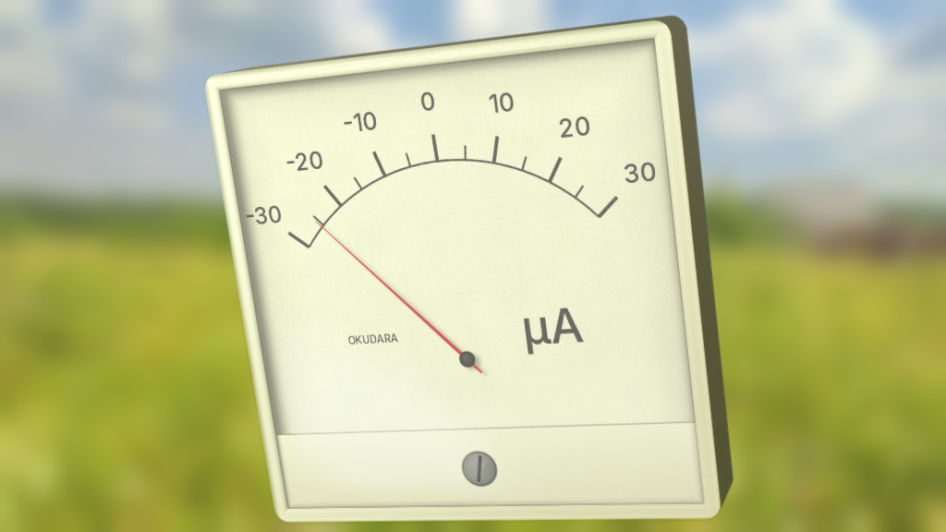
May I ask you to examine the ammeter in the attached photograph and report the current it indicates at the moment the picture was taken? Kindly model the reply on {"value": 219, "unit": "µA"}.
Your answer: {"value": -25, "unit": "µA"}
